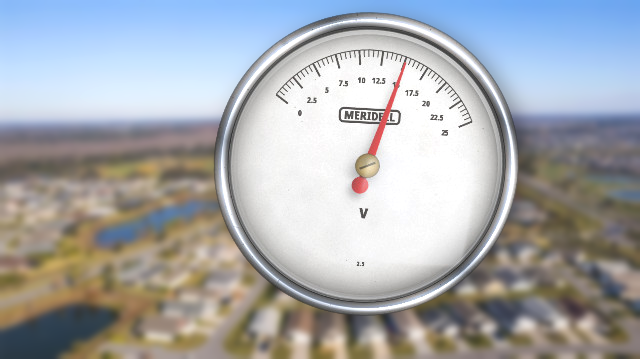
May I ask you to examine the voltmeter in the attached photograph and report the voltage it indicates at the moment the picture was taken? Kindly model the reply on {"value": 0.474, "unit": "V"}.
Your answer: {"value": 15, "unit": "V"}
